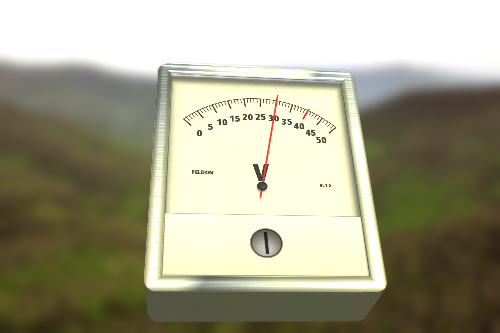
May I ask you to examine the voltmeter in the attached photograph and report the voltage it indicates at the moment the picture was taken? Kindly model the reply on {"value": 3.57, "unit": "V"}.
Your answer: {"value": 30, "unit": "V"}
